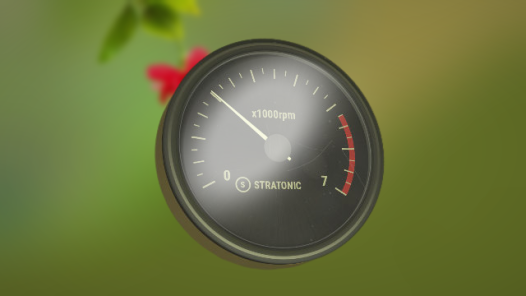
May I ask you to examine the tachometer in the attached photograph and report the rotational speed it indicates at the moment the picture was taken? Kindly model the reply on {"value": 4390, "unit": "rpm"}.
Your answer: {"value": 2000, "unit": "rpm"}
